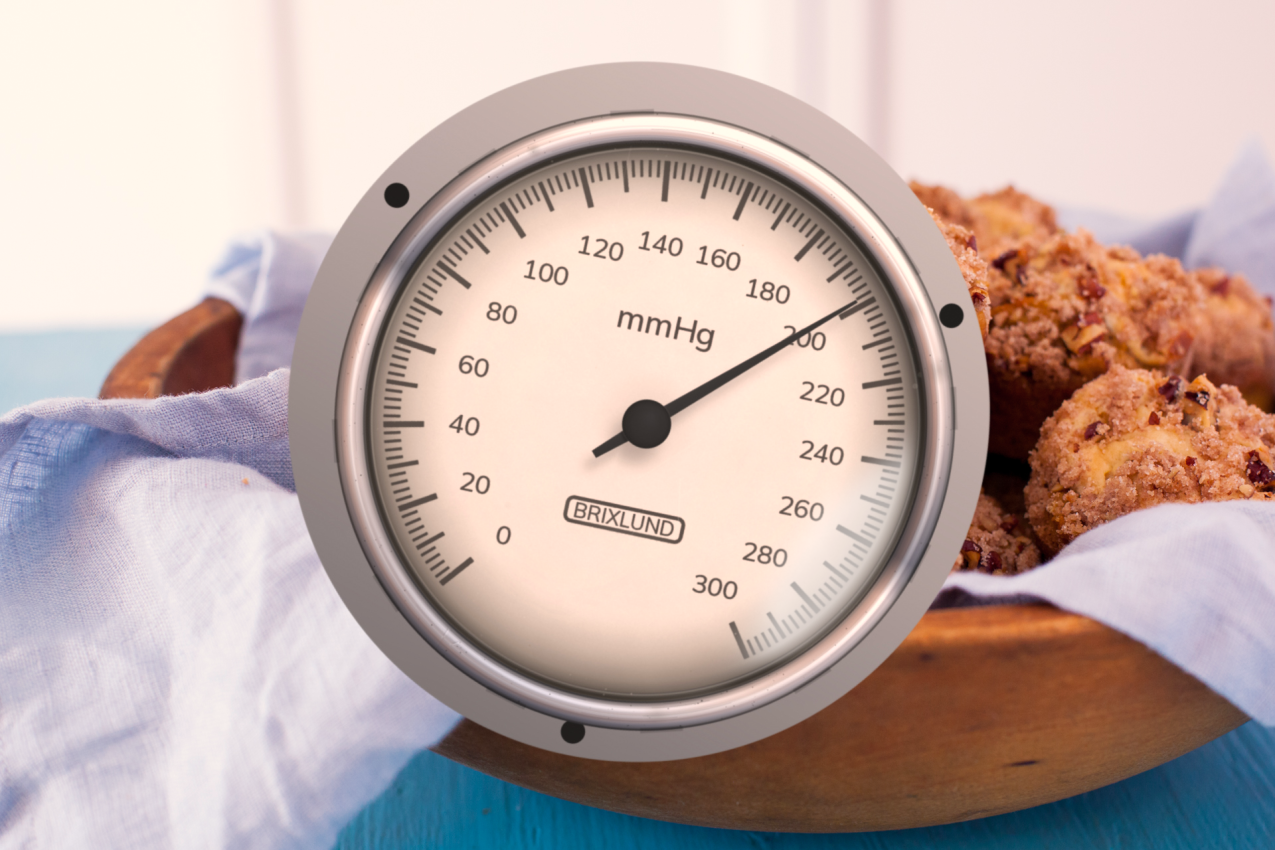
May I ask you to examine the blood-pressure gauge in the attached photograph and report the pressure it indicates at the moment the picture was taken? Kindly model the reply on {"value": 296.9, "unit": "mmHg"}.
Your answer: {"value": 198, "unit": "mmHg"}
